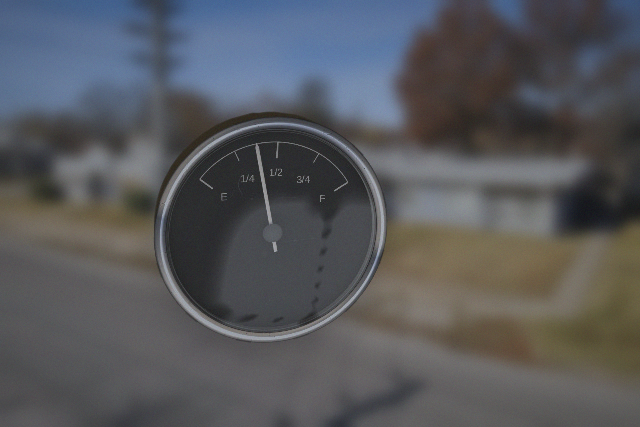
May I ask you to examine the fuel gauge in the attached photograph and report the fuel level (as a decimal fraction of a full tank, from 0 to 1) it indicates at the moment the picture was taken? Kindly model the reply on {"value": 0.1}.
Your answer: {"value": 0.375}
